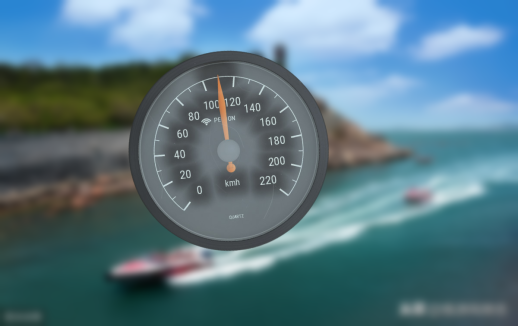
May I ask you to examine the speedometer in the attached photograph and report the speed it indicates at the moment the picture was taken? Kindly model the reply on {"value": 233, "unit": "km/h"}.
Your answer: {"value": 110, "unit": "km/h"}
